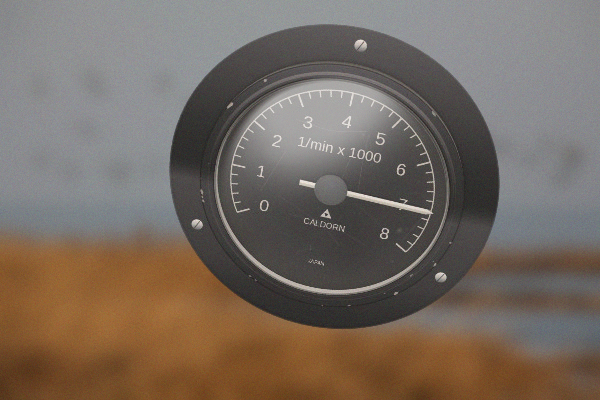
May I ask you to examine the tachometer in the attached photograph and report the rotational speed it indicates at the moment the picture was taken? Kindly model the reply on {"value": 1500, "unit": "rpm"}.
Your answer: {"value": 7000, "unit": "rpm"}
